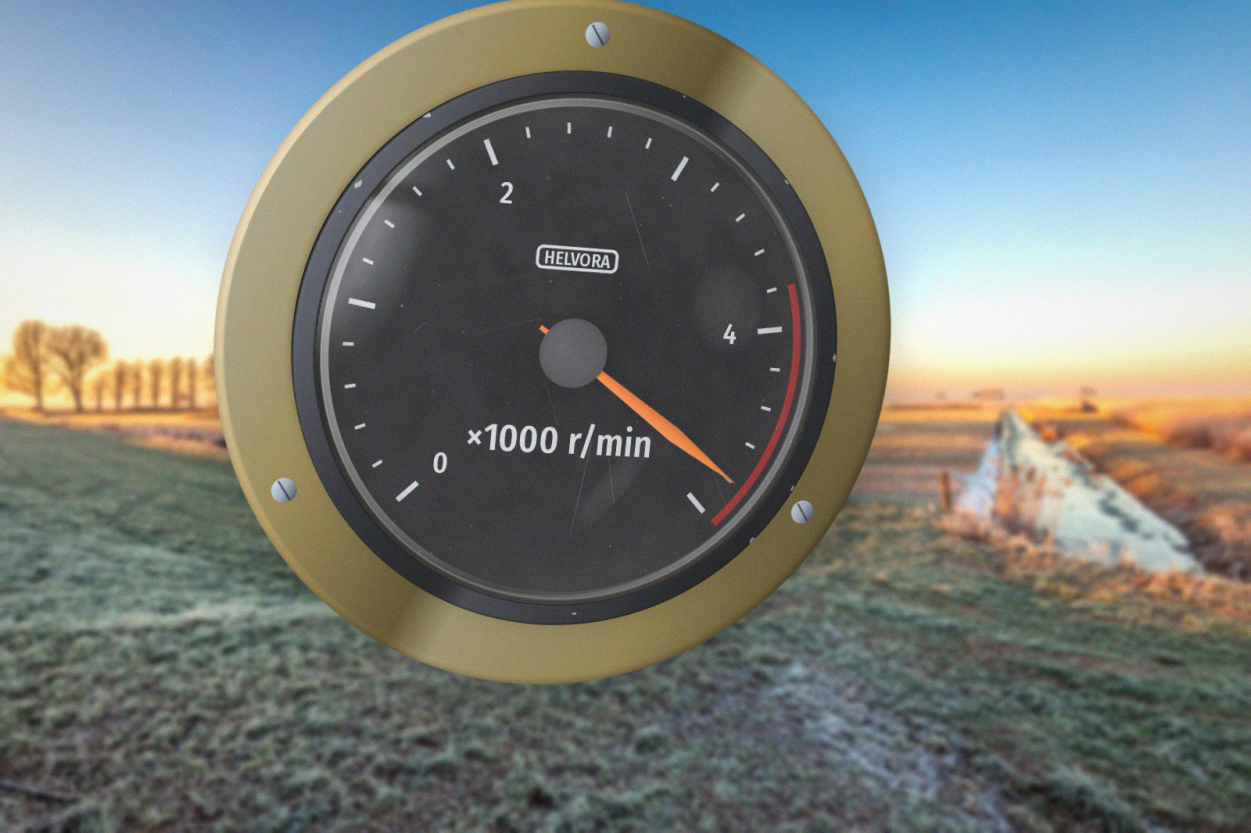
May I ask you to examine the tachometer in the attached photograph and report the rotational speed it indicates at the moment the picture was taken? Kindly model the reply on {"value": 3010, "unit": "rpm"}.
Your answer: {"value": 4800, "unit": "rpm"}
